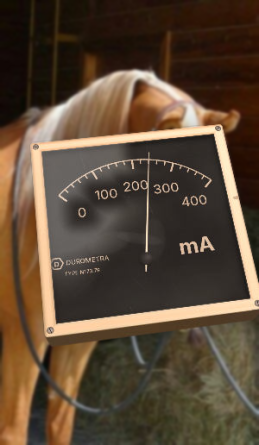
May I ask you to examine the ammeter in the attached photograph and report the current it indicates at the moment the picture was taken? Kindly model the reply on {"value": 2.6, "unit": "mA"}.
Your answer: {"value": 240, "unit": "mA"}
